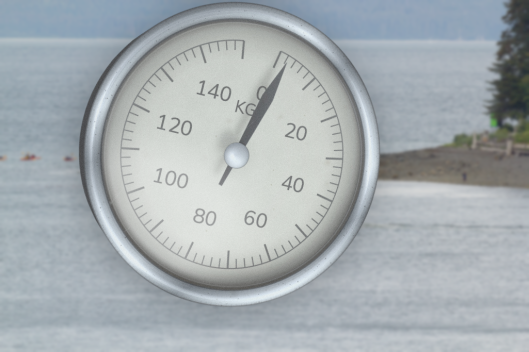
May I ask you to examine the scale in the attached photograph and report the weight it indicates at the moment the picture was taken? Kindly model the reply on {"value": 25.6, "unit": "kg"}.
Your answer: {"value": 2, "unit": "kg"}
